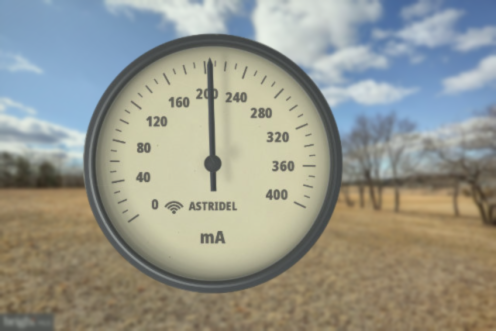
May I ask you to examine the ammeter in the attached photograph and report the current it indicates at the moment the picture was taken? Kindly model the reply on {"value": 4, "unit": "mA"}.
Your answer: {"value": 205, "unit": "mA"}
